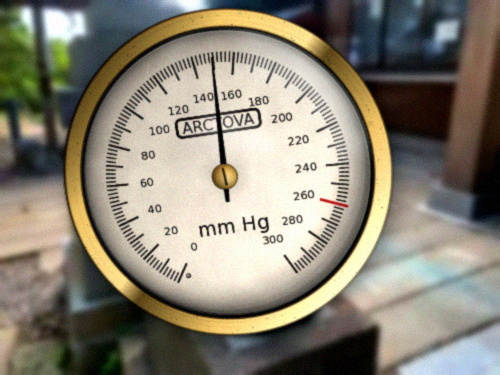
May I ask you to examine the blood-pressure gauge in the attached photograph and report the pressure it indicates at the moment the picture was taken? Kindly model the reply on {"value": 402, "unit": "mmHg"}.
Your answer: {"value": 150, "unit": "mmHg"}
